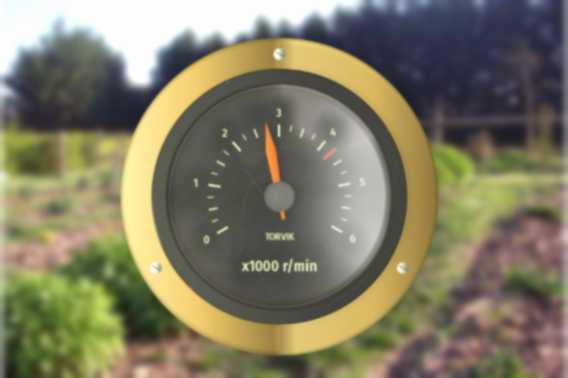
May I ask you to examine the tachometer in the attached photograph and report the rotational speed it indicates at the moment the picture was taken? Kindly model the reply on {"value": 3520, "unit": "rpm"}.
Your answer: {"value": 2750, "unit": "rpm"}
